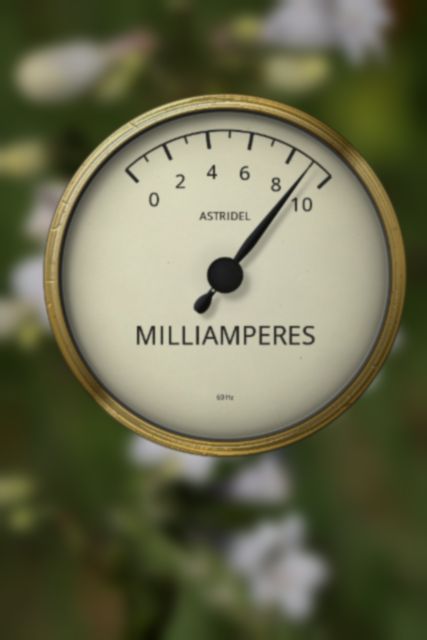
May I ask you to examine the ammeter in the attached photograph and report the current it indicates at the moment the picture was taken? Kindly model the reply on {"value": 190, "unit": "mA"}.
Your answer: {"value": 9, "unit": "mA"}
